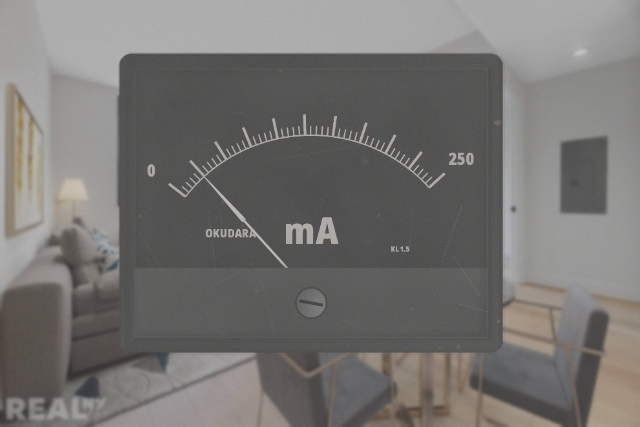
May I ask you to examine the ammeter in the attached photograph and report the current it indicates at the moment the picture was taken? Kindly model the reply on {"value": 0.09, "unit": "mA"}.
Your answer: {"value": 25, "unit": "mA"}
